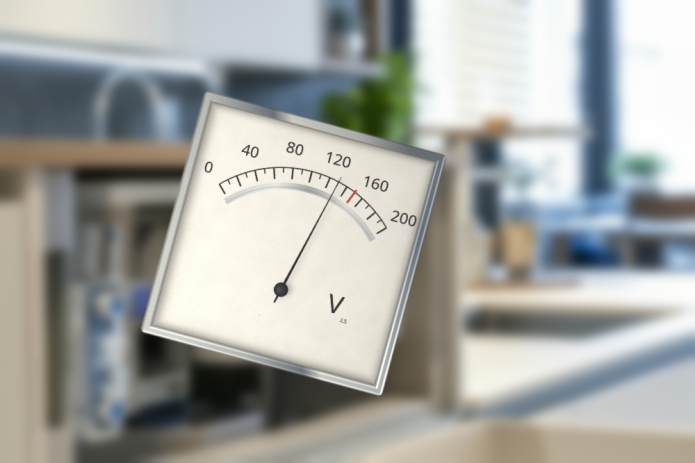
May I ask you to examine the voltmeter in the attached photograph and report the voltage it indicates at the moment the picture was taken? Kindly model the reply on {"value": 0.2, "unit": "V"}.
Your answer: {"value": 130, "unit": "V"}
